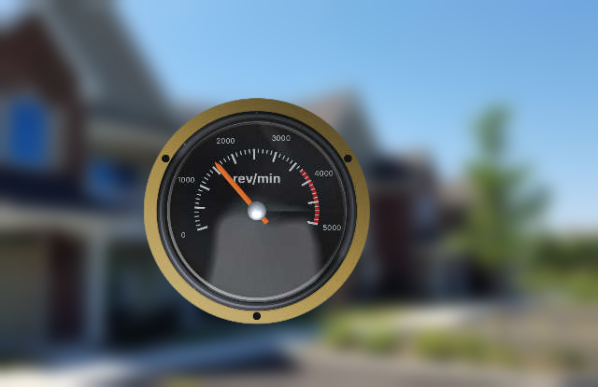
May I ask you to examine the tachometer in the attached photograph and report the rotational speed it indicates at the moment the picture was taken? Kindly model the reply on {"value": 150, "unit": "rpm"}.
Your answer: {"value": 1600, "unit": "rpm"}
